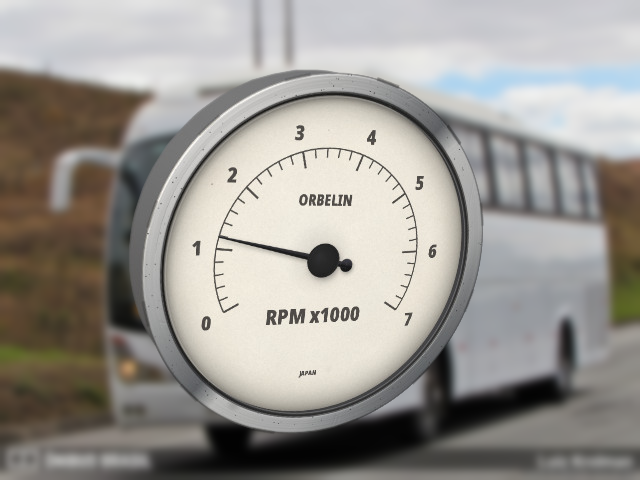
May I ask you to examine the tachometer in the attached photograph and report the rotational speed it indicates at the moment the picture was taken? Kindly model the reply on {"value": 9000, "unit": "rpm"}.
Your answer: {"value": 1200, "unit": "rpm"}
